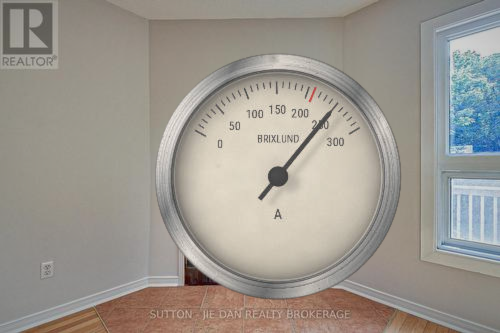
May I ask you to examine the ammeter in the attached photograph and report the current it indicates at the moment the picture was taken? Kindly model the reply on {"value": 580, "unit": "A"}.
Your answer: {"value": 250, "unit": "A"}
